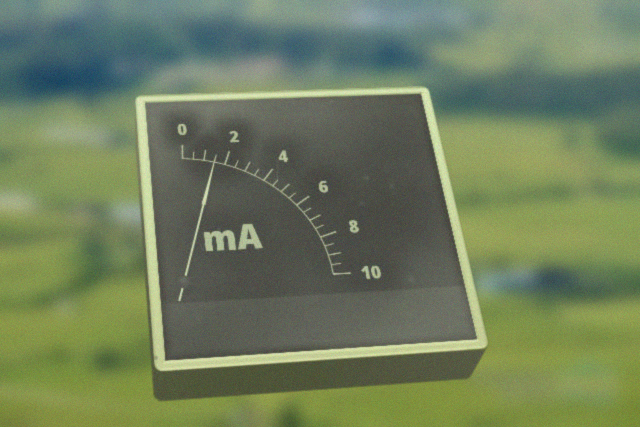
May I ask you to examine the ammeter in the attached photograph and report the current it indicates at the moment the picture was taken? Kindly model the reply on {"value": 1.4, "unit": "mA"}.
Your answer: {"value": 1.5, "unit": "mA"}
